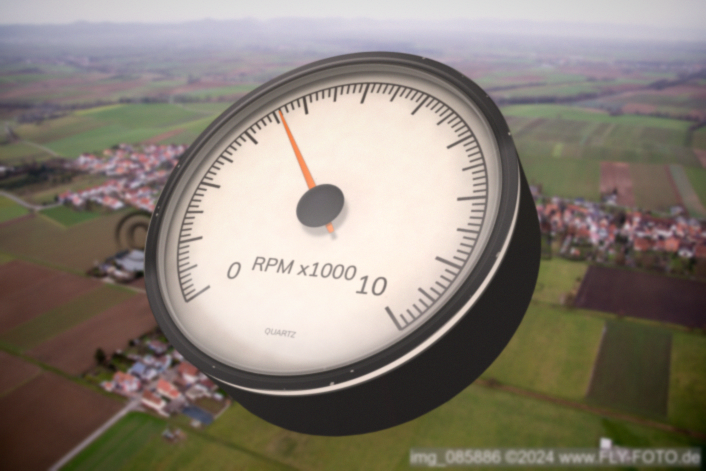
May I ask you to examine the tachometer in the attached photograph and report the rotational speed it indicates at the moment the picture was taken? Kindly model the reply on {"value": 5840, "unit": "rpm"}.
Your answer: {"value": 3600, "unit": "rpm"}
